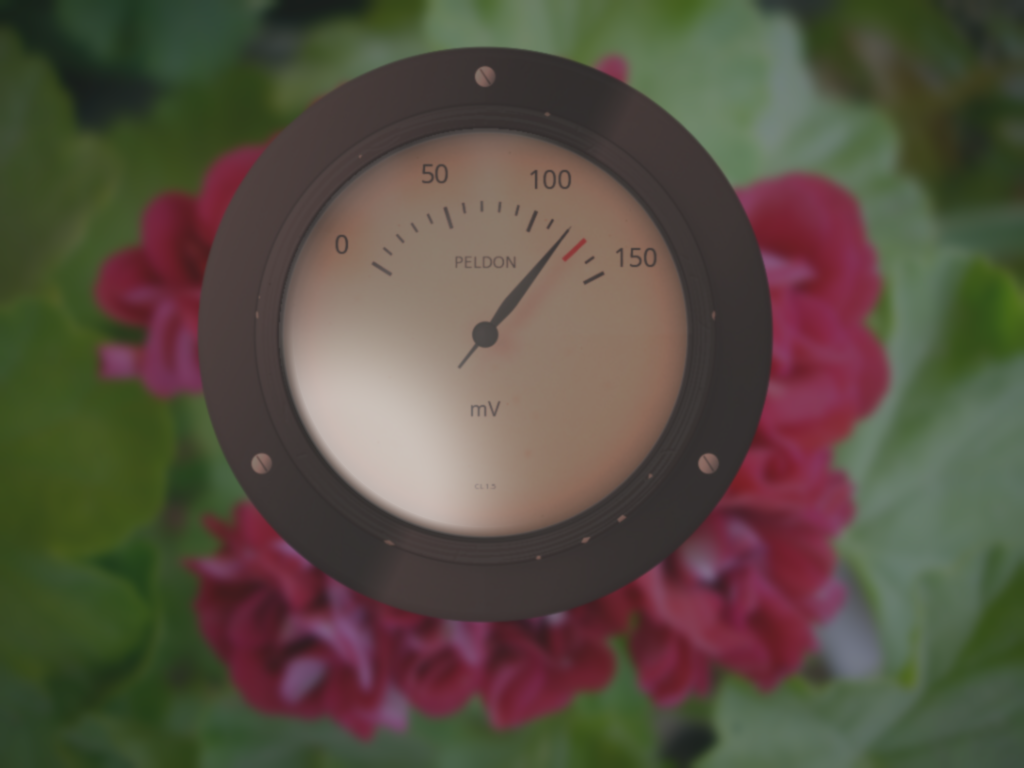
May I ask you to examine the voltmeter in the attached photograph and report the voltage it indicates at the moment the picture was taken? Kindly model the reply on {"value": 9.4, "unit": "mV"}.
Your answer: {"value": 120, "unit": "mV"}
